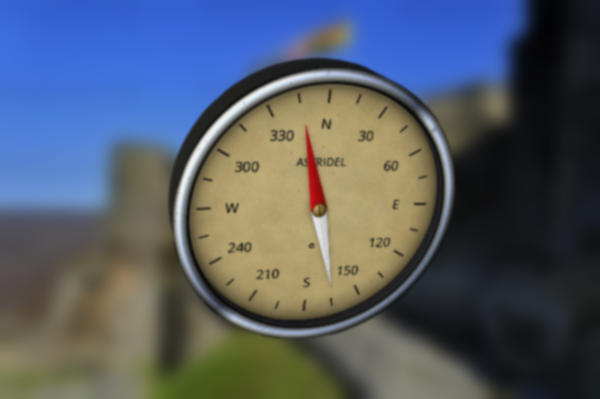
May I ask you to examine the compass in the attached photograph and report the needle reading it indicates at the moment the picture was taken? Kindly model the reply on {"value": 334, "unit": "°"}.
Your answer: {"value": 345, "unit": "°"}
